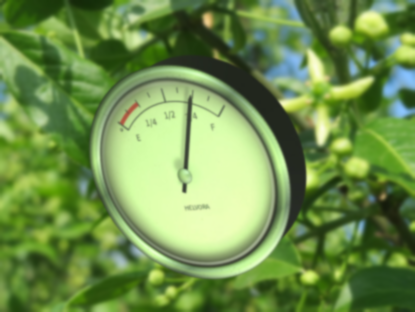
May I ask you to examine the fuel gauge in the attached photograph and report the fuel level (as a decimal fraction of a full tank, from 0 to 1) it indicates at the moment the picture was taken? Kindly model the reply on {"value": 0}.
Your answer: {"value": 0.75}
